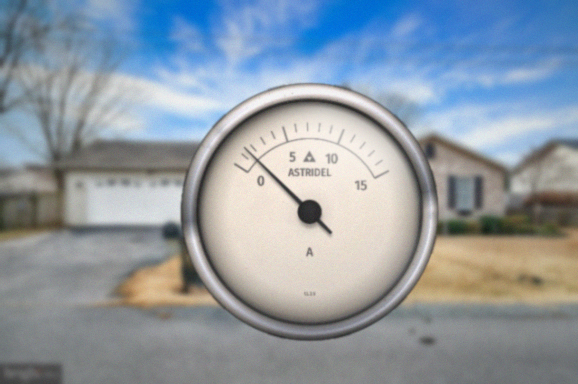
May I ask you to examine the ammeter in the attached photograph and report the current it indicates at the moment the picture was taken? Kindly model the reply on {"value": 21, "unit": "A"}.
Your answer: {"value": 1.5, "unit": "A"}
